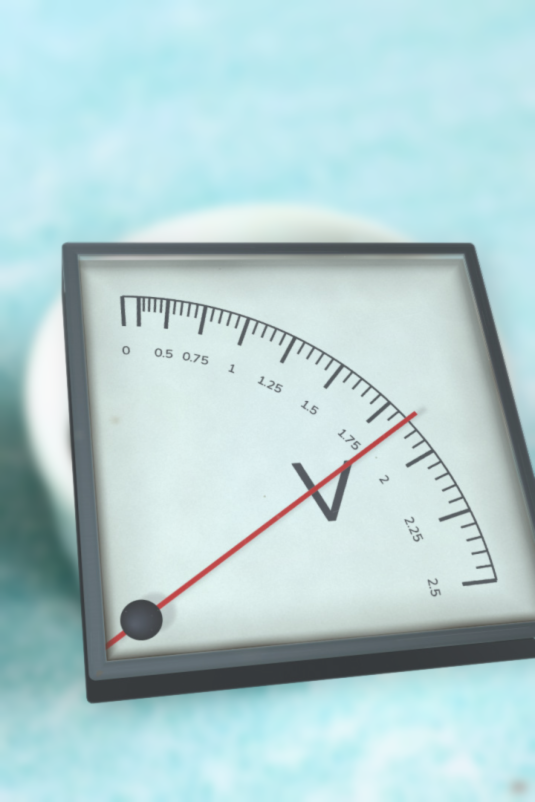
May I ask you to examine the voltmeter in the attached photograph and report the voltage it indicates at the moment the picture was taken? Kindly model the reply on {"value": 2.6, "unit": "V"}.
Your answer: {"value": 1.85, "unit": "V"}
